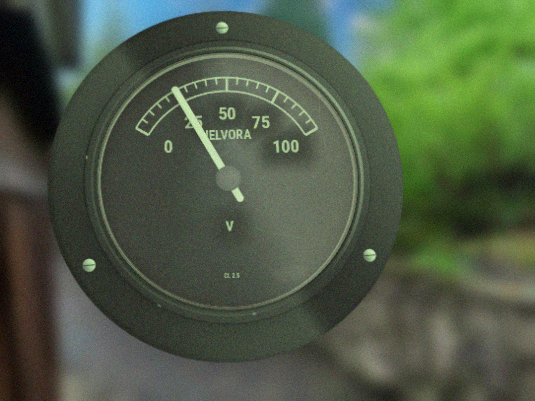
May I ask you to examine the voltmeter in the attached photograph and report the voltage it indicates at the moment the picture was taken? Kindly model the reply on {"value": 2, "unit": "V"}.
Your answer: {"value": 25, "unit": "V"}
